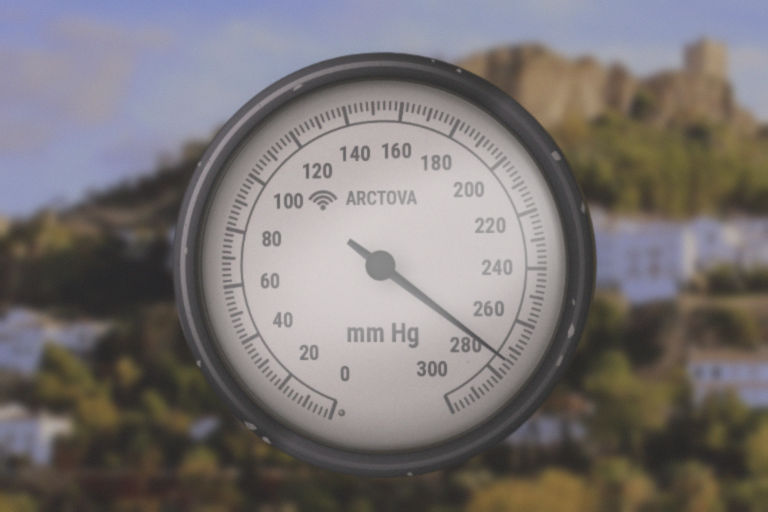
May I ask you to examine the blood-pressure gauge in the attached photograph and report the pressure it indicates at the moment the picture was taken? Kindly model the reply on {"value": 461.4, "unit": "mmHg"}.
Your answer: {"value": 274, "unit": "mmHg"}
